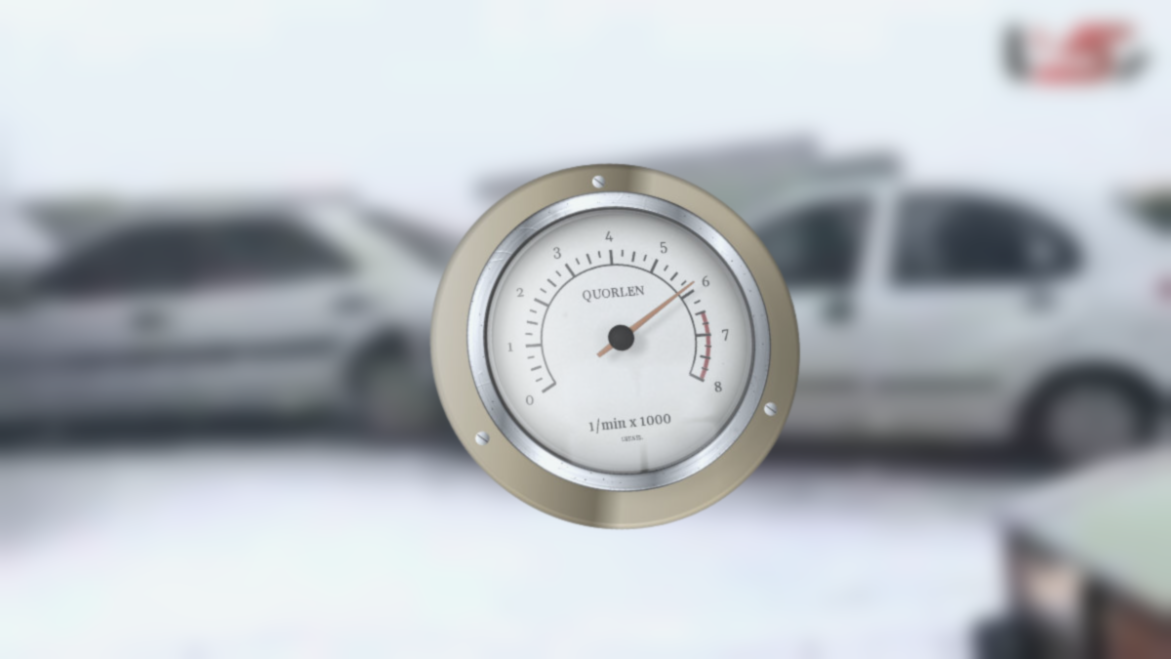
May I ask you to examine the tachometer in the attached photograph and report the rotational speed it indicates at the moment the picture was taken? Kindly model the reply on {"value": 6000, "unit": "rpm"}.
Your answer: {"value": 5875, "unit": "rpm"}
